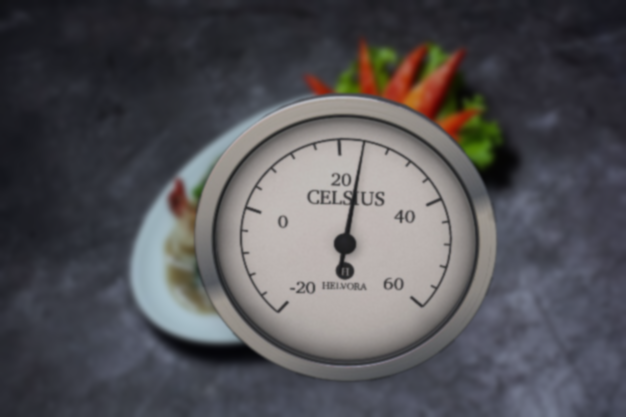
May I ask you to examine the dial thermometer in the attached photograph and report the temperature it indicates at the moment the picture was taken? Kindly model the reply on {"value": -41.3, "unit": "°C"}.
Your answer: {"value": 24, "unit": "°C"}
